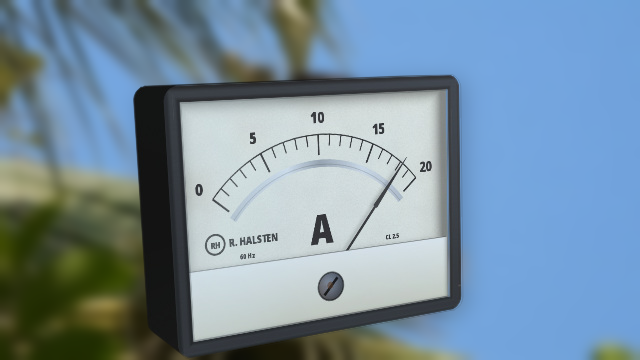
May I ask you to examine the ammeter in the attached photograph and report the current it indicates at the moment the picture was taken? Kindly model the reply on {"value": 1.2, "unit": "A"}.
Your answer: {"value": 18, "unit": "A"}
